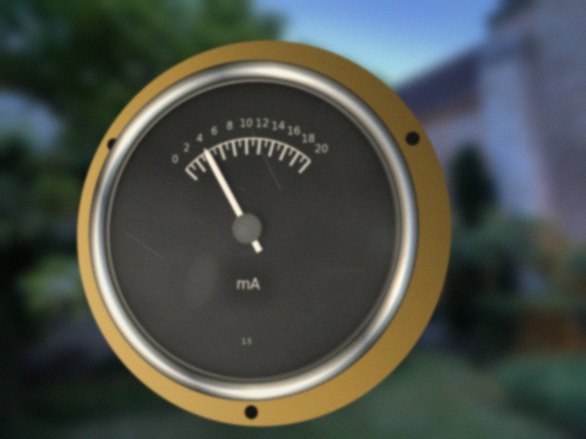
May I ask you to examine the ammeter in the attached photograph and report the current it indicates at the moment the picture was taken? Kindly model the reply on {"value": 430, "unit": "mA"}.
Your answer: {"value": 4, "unit": "mA"}
